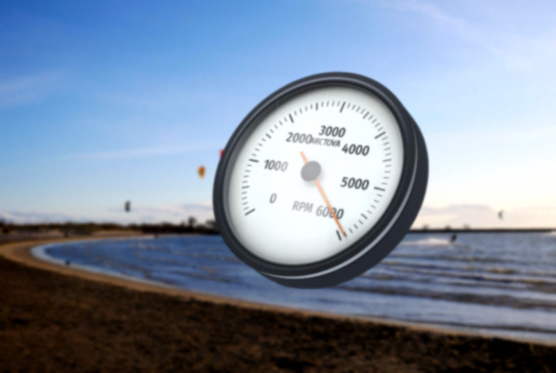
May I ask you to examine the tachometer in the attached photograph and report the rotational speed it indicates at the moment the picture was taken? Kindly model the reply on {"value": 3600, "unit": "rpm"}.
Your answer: {"value": 5900, "unit": "rpm"}
